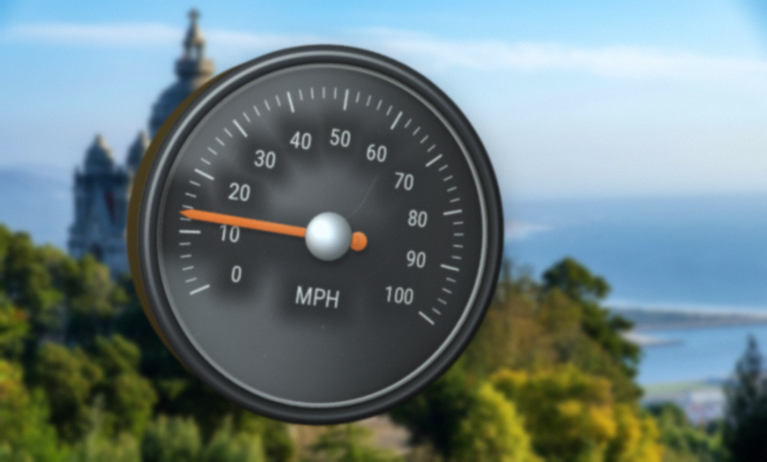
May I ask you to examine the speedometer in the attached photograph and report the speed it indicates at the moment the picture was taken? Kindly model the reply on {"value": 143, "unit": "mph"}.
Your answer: {"value": 13, "unit": "mph"}
